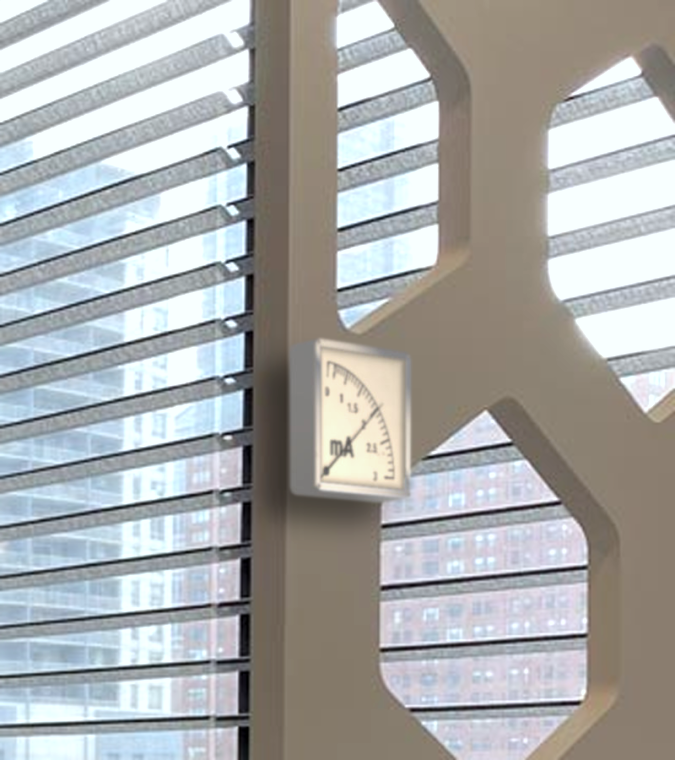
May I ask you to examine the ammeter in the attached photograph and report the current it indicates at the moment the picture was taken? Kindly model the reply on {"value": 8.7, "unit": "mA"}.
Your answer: {"value": 2, "unit": "mA"}
